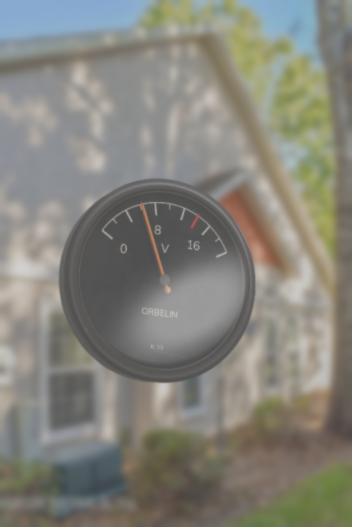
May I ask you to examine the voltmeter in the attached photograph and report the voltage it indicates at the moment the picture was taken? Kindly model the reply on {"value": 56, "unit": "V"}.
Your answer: {"value": 6, "unit": "V"}
